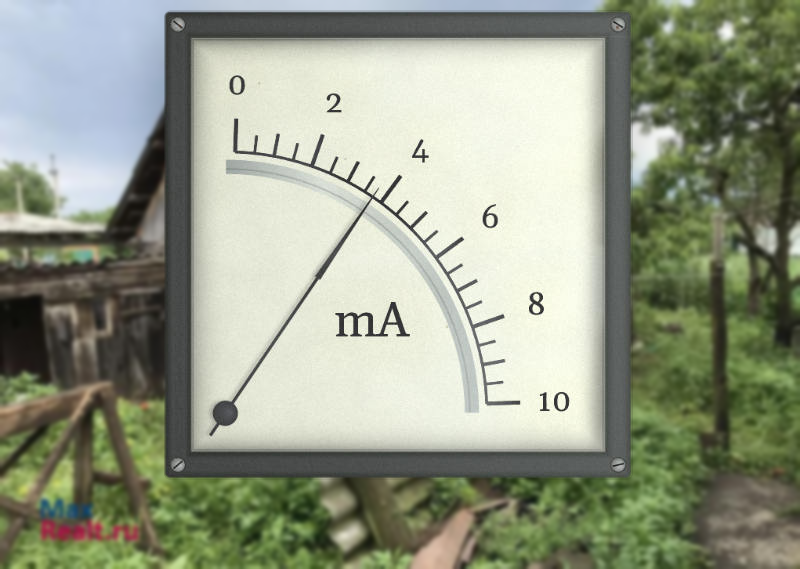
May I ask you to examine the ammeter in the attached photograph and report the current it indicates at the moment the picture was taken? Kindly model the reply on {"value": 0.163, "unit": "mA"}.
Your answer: {"value": 3.75, "unit": "mA"}
